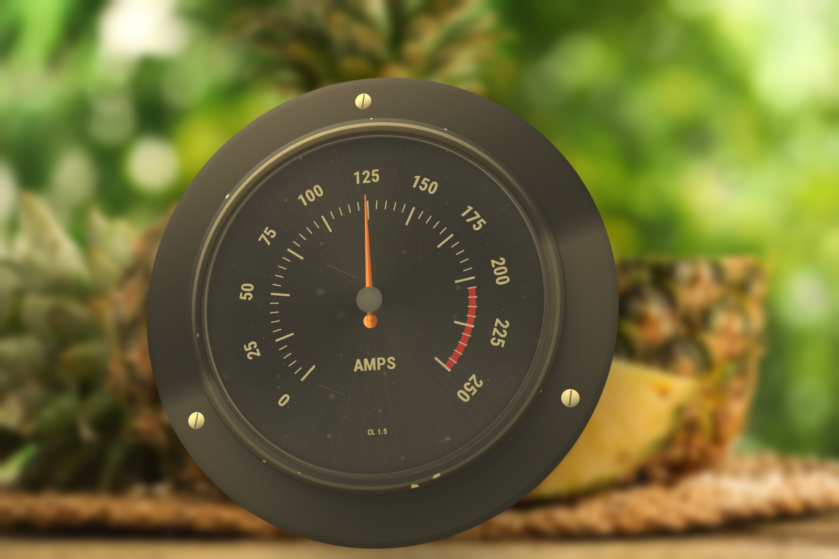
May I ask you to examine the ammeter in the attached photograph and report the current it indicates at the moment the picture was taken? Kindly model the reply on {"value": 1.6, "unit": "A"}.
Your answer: {"value": 125, "unit": "A"}
